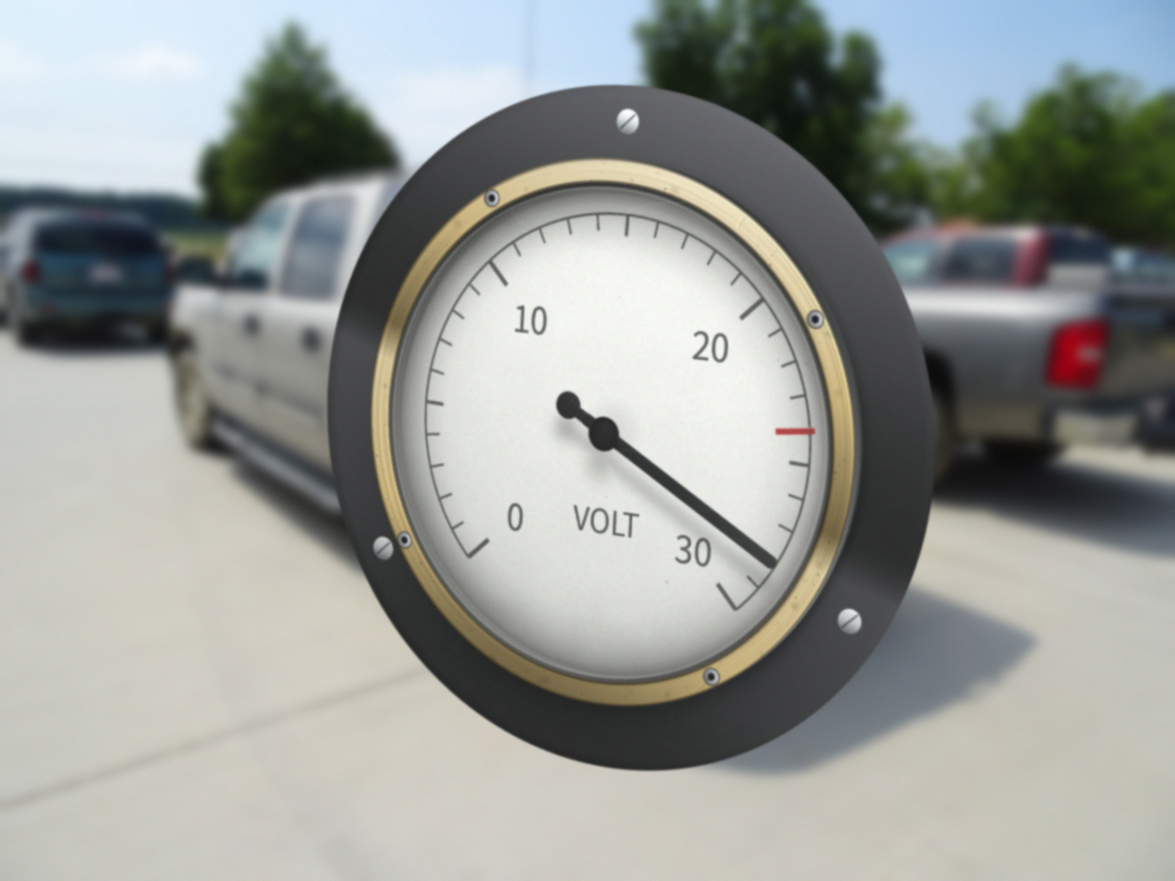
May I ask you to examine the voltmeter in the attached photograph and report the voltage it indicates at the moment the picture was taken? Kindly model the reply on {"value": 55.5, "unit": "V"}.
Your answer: {"value": 28, "unit": "V"}
